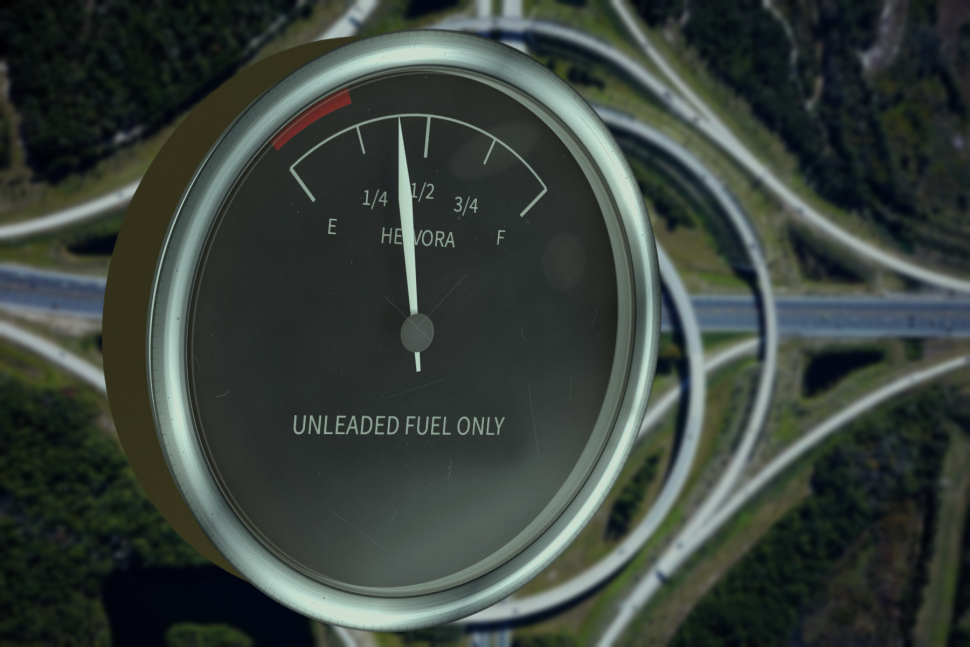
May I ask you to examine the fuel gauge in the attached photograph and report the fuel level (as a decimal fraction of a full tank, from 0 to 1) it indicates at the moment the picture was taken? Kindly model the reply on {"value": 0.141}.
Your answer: {"value": 0.375}
